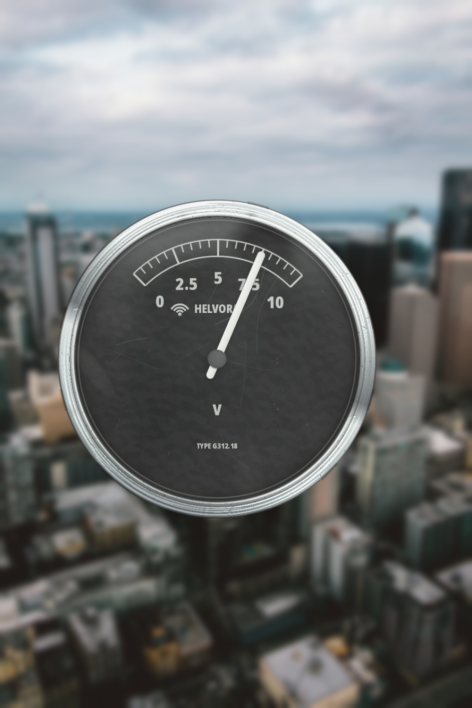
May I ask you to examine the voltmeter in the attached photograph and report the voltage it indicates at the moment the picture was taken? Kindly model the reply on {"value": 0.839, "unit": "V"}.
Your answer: {"value": 7.5, "unit": "V"}
